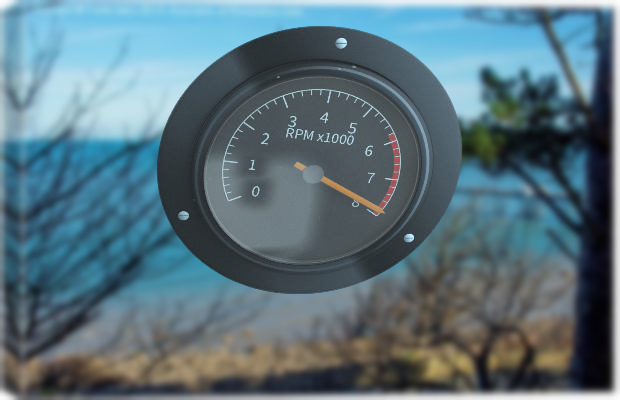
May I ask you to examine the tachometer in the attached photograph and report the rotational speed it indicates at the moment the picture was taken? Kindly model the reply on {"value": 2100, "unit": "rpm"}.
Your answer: {"value": 7800, "unit": "rpm"}
